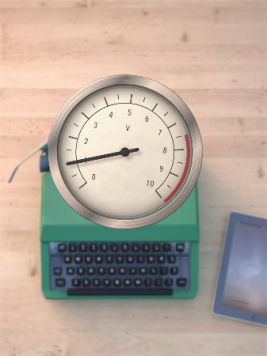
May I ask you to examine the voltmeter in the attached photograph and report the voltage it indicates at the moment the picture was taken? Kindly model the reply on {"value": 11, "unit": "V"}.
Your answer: {"value": 1, "unit": "V"}
